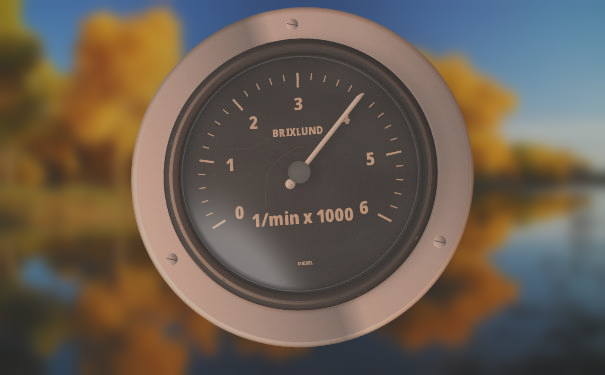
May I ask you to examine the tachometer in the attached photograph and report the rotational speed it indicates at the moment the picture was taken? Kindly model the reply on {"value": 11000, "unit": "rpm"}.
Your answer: {"value": 4000, "unit": "rpm"}
